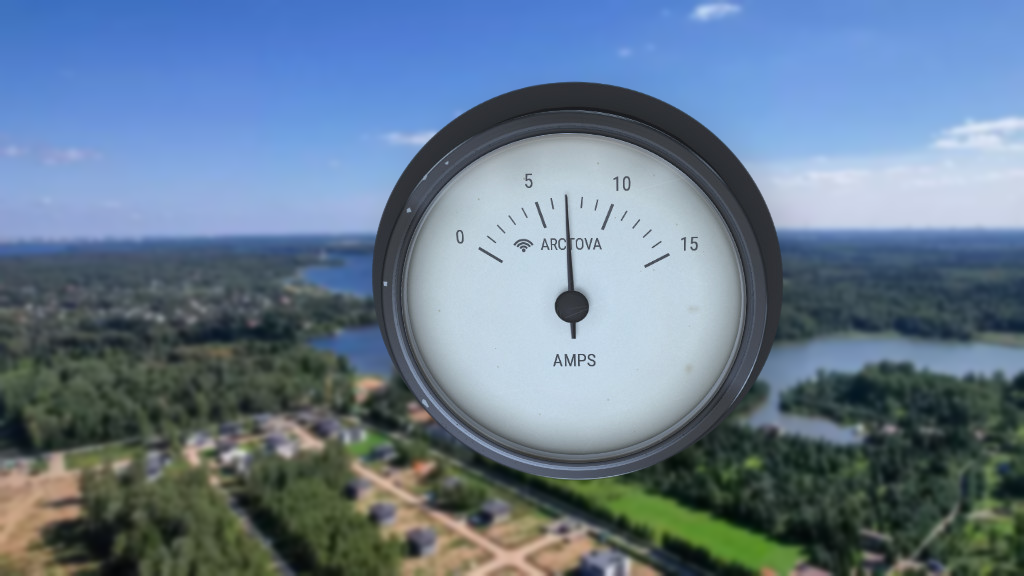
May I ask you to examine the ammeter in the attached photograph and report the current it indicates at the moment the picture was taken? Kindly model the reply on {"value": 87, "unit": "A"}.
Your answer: {"value": 7, "unit": "A"}
